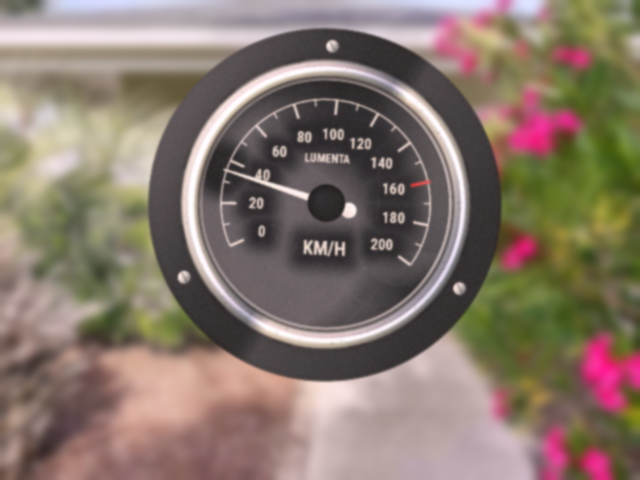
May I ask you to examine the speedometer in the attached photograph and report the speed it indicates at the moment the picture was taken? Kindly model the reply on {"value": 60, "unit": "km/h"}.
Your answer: {"value": 35, "unit": "km/h"}
